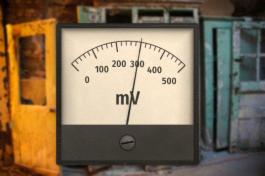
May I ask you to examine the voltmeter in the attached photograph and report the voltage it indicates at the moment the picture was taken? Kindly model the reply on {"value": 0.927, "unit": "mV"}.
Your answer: {"value": 300, "unit": "mV"}
